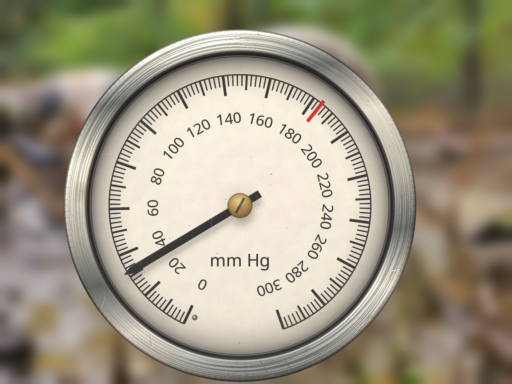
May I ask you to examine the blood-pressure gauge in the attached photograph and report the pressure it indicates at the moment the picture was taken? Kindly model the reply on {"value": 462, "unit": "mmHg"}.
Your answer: {"value": 32, "unit": "mmHg"}
